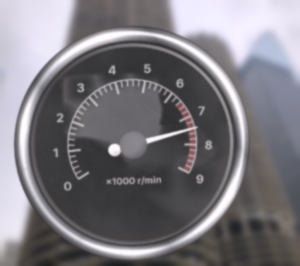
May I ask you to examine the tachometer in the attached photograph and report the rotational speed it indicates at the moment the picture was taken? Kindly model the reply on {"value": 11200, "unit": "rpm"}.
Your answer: {"value": 7400, "unit": "rpm"}
